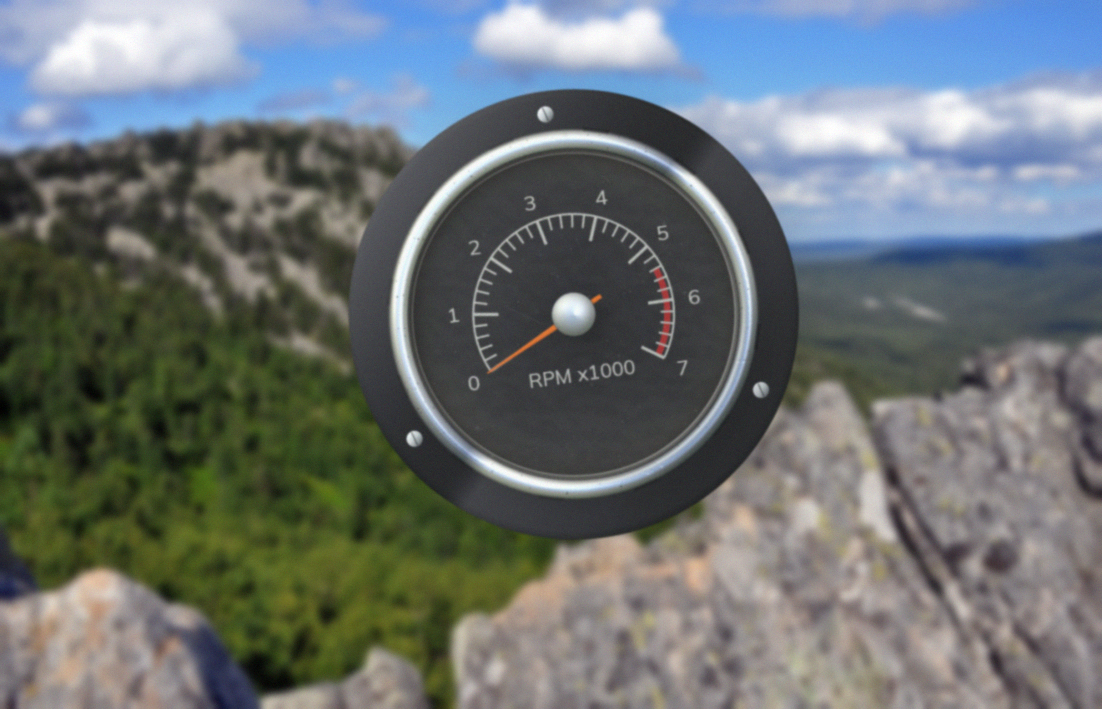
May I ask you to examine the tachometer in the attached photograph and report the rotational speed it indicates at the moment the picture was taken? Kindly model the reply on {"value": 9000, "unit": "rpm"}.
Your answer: {"value": 0, "unit": "rpm"}
